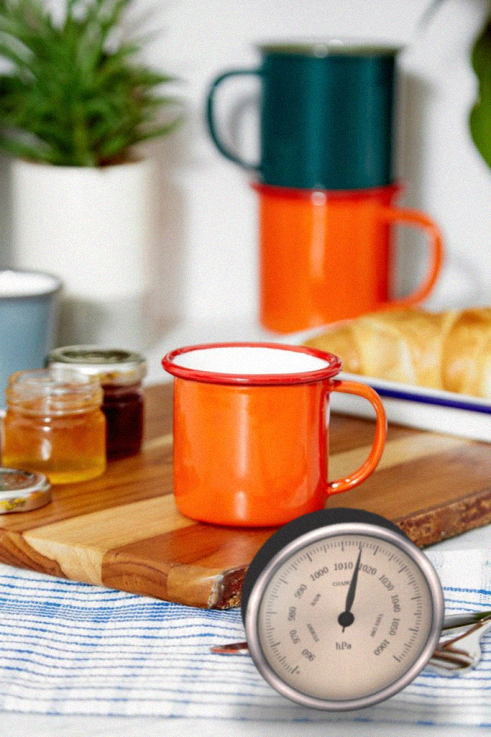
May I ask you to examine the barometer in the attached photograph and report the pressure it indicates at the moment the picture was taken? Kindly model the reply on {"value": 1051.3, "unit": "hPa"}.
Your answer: {"value": 1015, "unit": "hPa"}
